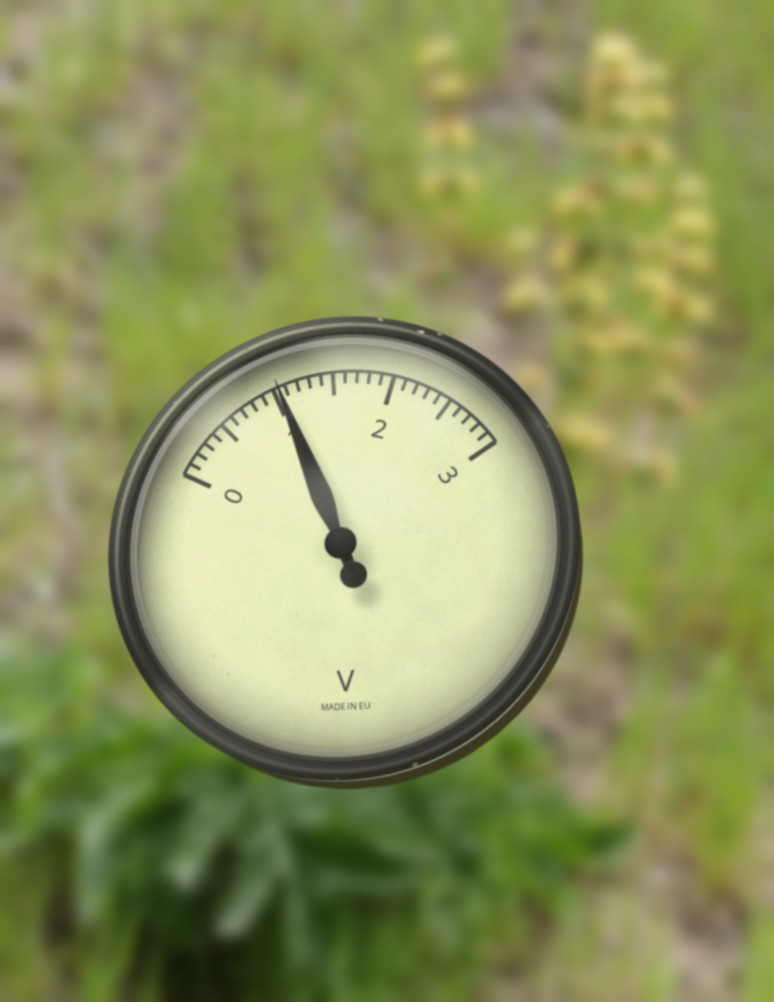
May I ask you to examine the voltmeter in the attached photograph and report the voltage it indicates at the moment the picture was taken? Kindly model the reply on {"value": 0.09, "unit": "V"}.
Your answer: {"value": 1.05, "unit": "V"}
